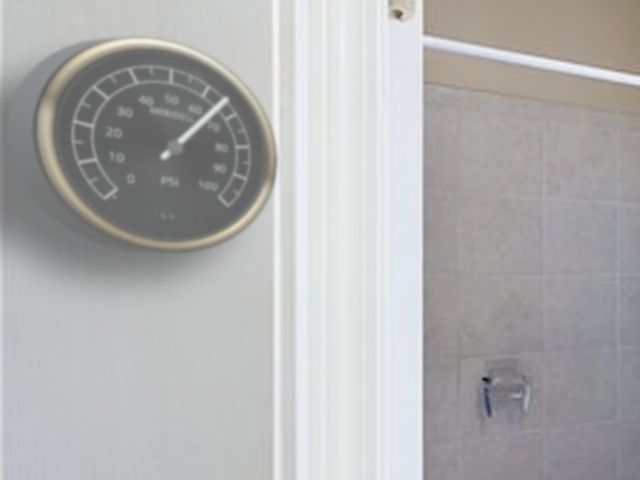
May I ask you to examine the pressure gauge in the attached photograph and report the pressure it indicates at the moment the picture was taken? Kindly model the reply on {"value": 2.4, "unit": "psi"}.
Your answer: {"value": 65, "unit": "psi"}
